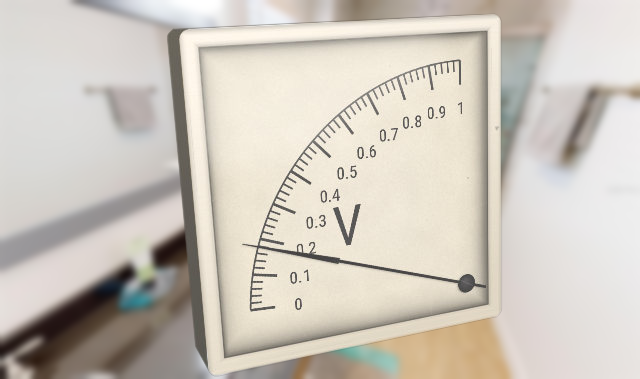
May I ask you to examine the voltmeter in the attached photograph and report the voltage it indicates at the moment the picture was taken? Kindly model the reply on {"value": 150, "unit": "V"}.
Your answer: {"value": 0.18, "unit": "V"}
